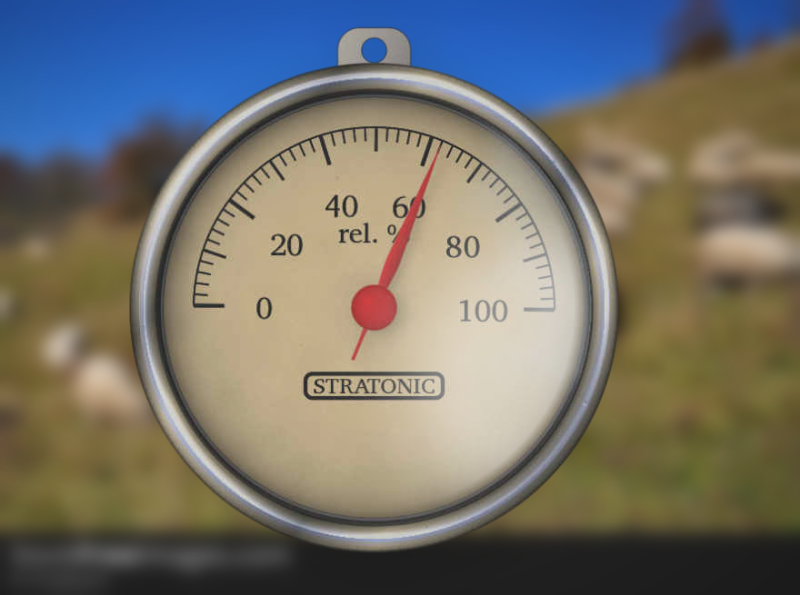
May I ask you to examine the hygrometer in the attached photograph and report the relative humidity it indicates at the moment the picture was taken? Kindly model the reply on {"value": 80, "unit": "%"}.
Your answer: {"value": 62, "unit": "%"}
